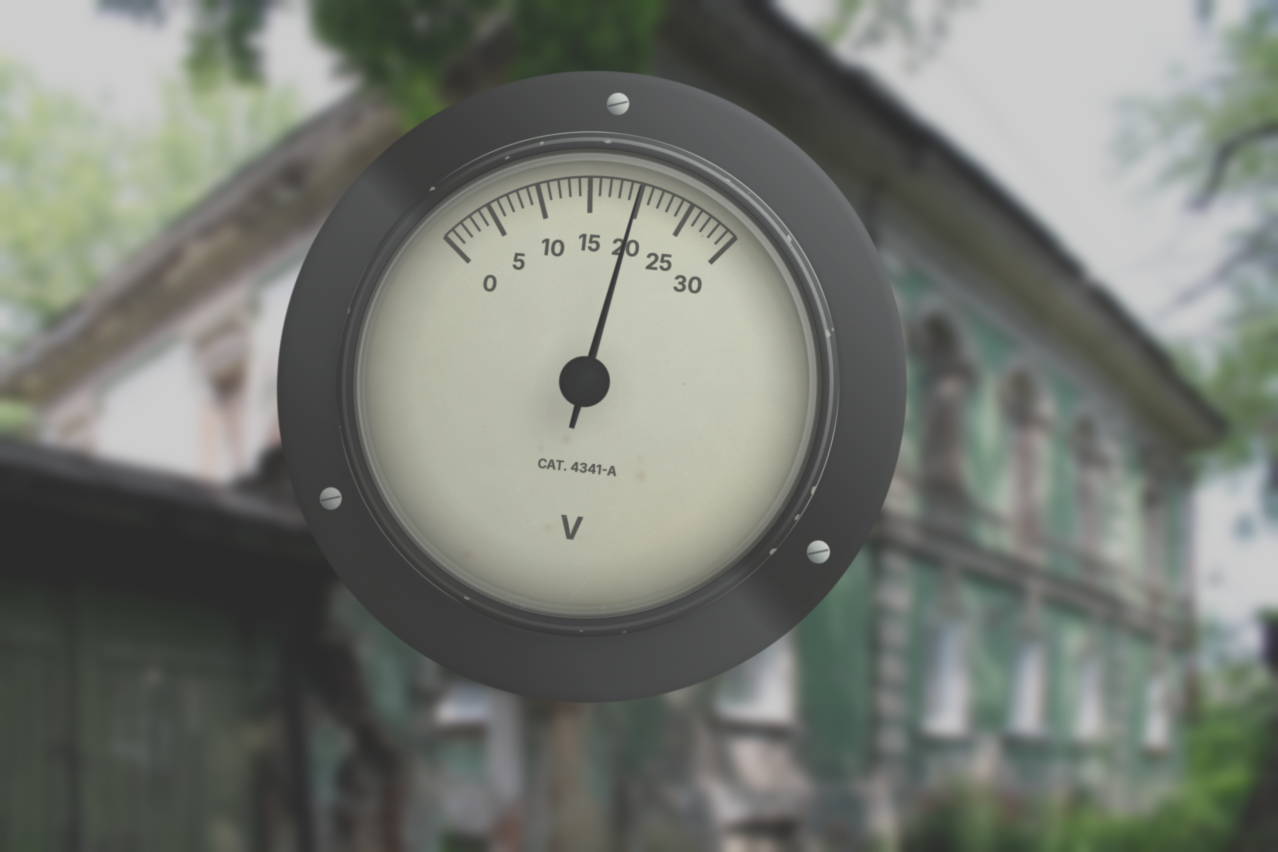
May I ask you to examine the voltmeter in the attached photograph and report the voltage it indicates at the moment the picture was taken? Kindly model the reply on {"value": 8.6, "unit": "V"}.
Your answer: {"value": 20, "unit": "V"}
